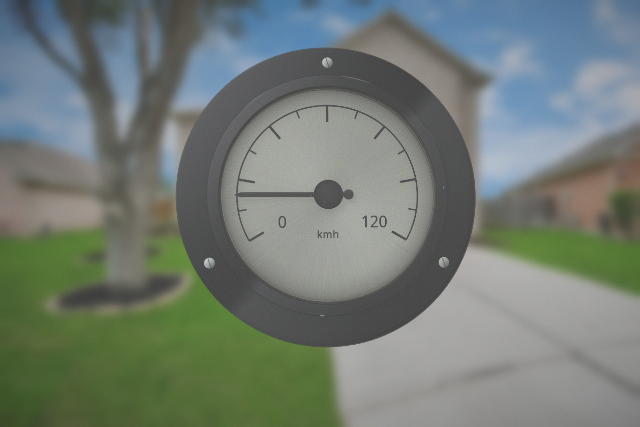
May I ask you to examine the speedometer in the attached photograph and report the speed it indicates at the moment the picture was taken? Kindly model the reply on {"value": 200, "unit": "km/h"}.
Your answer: {"value": 15, "unit": "km/h"}
